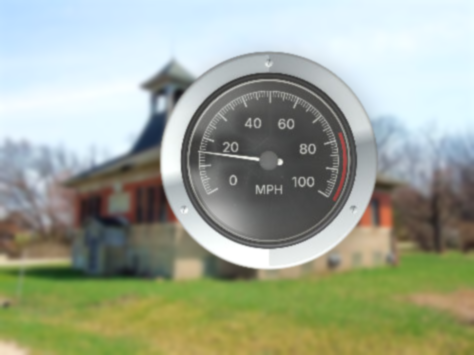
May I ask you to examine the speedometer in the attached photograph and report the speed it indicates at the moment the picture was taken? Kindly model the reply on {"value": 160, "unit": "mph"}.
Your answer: {"value": 15, "unit": "mph"}
